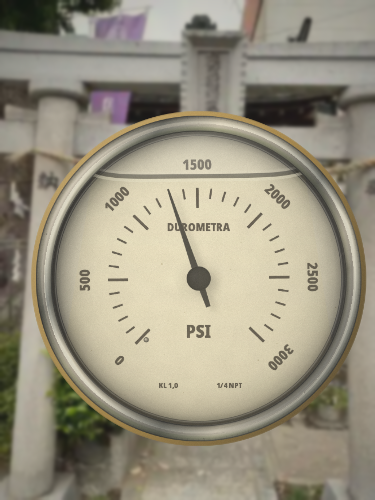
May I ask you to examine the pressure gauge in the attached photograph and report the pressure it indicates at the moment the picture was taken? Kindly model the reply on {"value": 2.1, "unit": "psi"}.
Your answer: {"value": 1300, "unit": "psi"}
